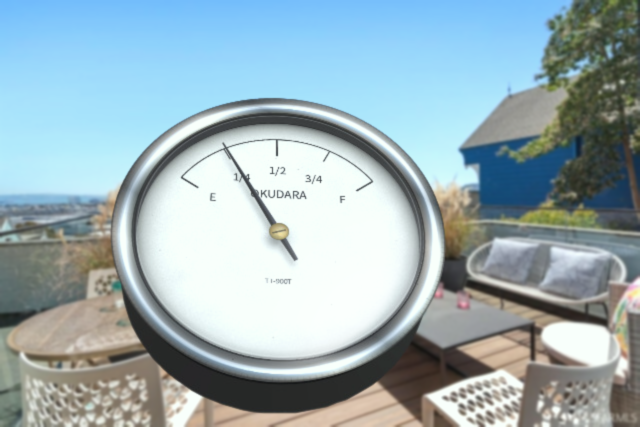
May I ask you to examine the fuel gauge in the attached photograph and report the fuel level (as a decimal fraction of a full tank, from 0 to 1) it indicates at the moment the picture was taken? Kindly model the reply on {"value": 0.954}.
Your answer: {"value": 0.25}
